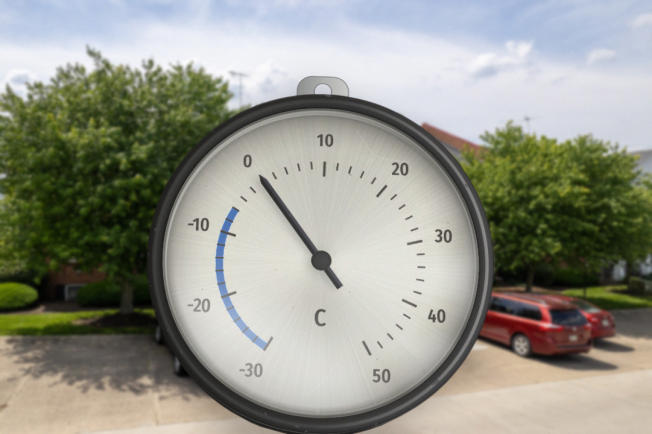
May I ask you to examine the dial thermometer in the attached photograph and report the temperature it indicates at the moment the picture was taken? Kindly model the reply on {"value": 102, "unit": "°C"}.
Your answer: {"value": 0, "unit": "°C"}
